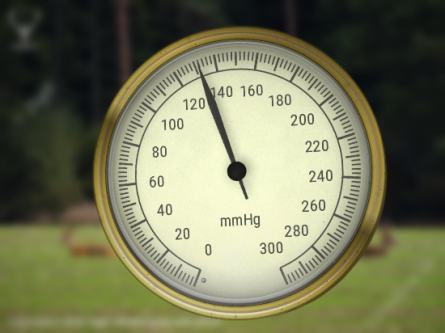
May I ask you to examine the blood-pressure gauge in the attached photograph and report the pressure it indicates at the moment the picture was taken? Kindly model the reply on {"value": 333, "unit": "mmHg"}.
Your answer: {"value": 132, "unit": "mmHg"}
